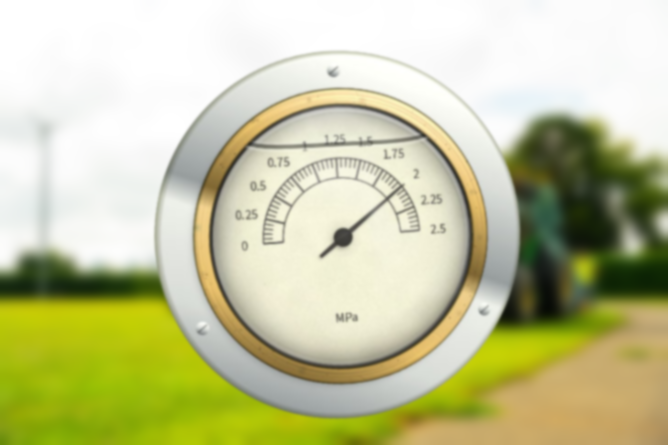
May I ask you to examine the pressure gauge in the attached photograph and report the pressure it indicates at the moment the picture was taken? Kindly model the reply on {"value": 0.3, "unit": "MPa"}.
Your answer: {"value": 2, "unit": "MPa"}
